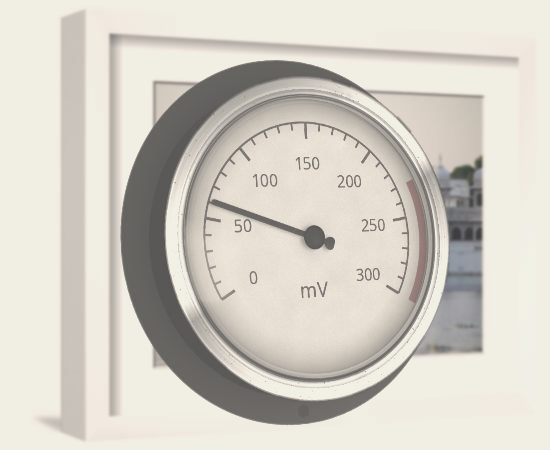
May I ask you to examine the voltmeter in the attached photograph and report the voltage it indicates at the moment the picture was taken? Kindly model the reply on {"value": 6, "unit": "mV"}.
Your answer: {"value": 60, "unit": "mV"}
